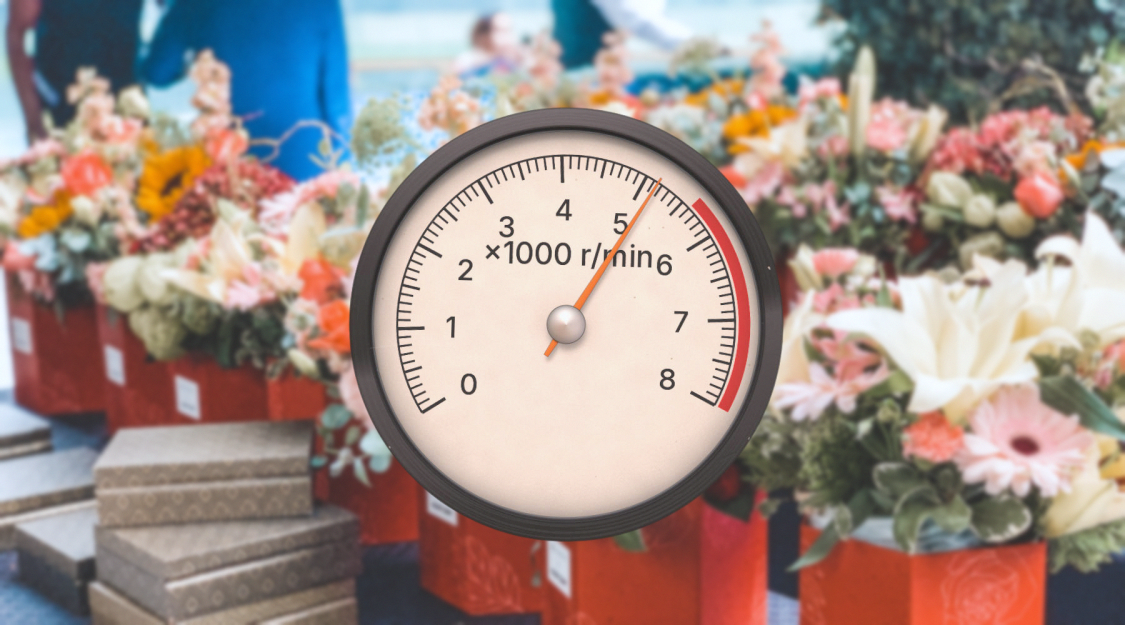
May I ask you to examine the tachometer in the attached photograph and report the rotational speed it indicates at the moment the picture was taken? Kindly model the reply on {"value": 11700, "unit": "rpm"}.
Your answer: {"value": 5150, "unit": "rpm"}
